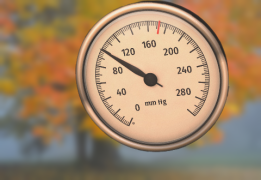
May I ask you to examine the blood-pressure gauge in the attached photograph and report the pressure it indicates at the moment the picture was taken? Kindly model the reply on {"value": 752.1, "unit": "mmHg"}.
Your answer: {"value": 100, "unit": "mmHg"}
